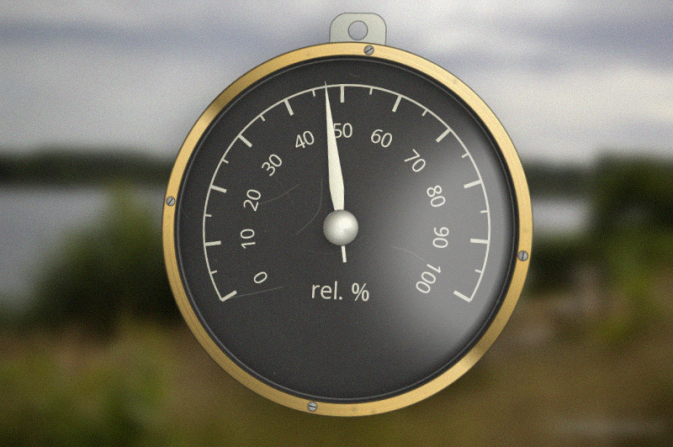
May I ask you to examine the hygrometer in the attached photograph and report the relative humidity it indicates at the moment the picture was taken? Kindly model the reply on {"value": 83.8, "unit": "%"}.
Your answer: {"value": 47.5, "unit": "%"}
